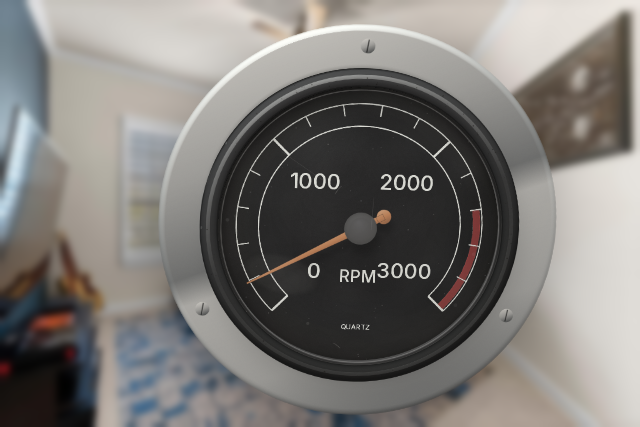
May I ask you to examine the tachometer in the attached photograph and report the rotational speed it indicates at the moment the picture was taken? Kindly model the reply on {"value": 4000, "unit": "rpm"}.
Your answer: {"value": 200, "unit": "rpm"}
